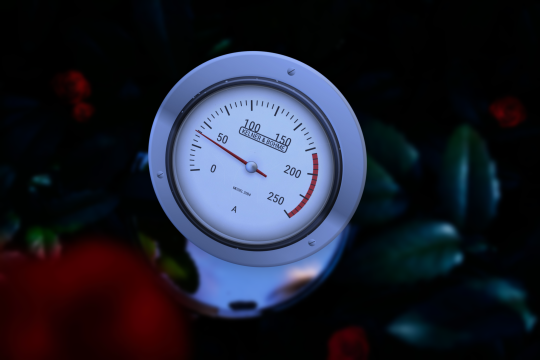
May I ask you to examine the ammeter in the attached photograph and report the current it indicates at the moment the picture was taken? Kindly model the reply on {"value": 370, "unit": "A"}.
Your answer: {"value": 40, "unit": "A"}
